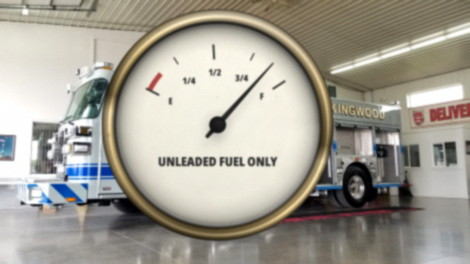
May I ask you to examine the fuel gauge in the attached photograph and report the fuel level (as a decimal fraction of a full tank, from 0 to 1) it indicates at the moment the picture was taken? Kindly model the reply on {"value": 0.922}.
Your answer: {"value": 0.875}
